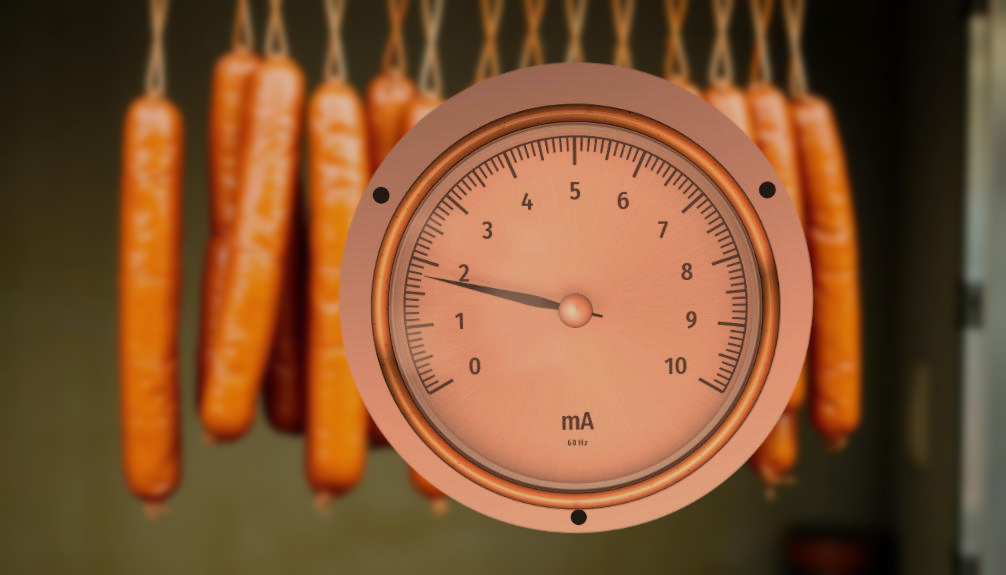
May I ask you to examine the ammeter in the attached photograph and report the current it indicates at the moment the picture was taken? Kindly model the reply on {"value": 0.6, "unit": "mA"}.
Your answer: {"value": 1.8, "unit": "mA"}
